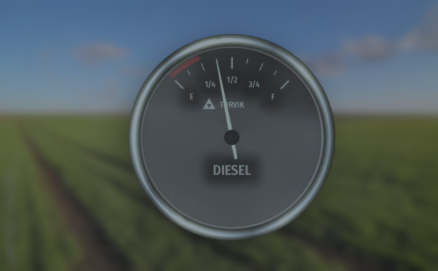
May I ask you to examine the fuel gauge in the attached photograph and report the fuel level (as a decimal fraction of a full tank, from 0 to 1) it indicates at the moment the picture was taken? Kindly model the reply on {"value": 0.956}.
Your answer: {"value": 0.375}
